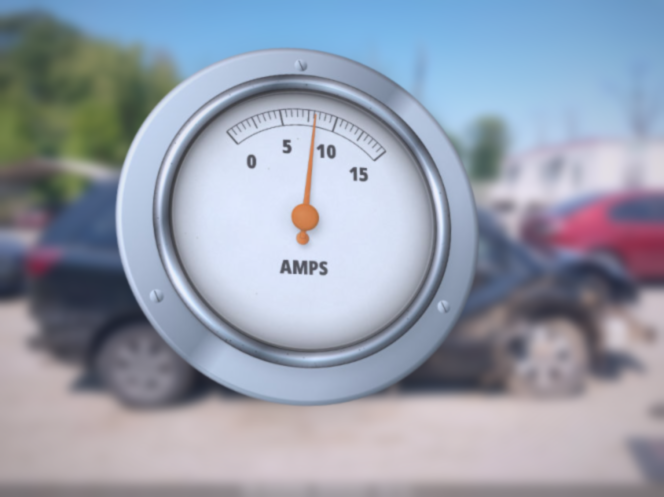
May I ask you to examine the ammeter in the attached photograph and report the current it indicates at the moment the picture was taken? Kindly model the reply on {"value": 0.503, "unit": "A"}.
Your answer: {"value": 8, "unit": "A"}
